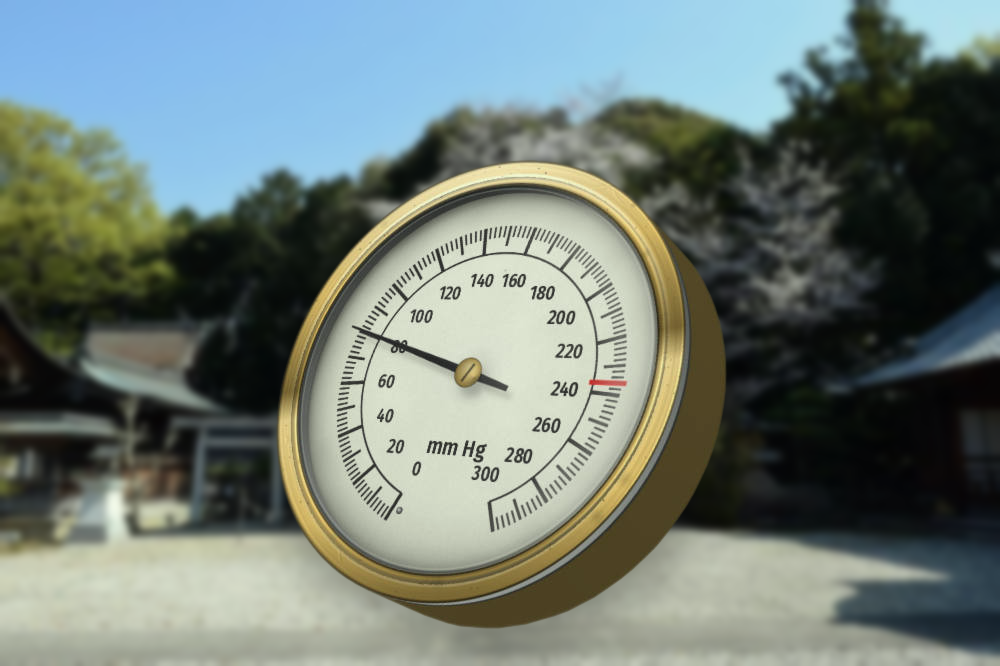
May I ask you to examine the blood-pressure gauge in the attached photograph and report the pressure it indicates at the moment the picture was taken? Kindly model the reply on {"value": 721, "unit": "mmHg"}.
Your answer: {"value": 80, "unit": "mmHg"}
